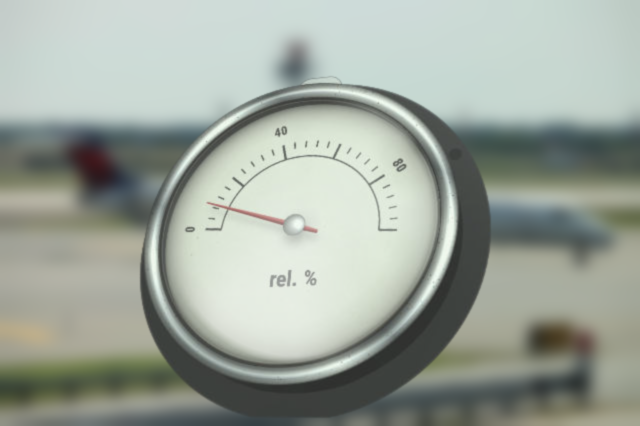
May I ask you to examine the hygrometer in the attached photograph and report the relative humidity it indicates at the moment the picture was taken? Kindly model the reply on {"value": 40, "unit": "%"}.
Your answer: {"value": 8, "unit": "%"}
